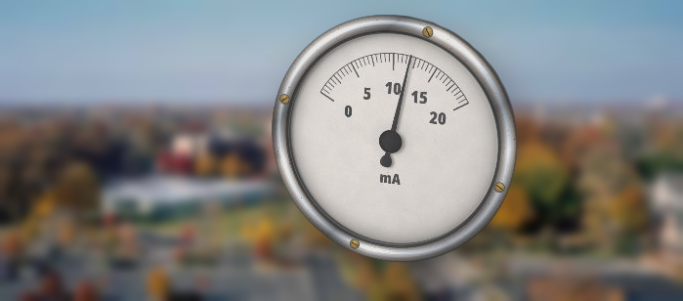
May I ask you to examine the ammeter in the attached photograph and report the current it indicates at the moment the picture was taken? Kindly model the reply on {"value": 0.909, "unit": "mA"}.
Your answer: {"value": 12, "unit": "mA"}
